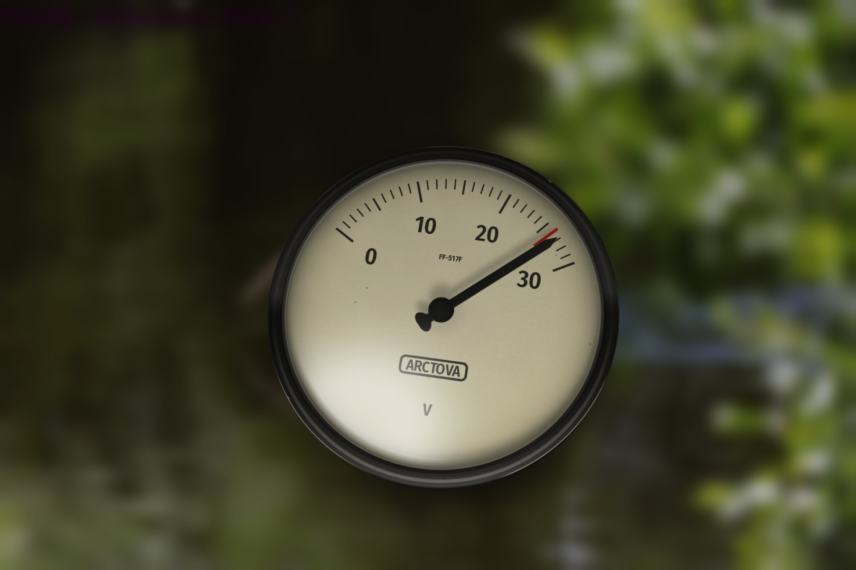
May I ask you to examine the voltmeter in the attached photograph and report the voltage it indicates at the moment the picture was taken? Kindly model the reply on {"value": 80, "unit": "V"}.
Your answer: {"value": 27, "unit": "V"}
